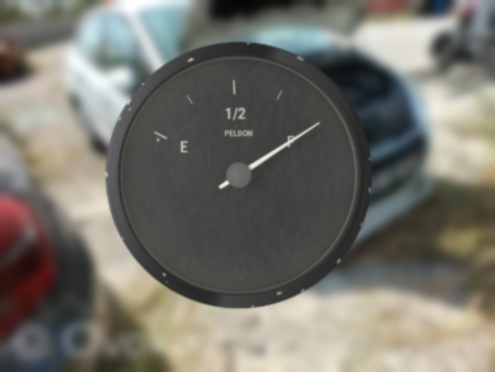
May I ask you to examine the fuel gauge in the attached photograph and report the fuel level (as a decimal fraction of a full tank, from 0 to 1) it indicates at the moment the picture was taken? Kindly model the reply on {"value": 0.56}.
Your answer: {"value": 1}
